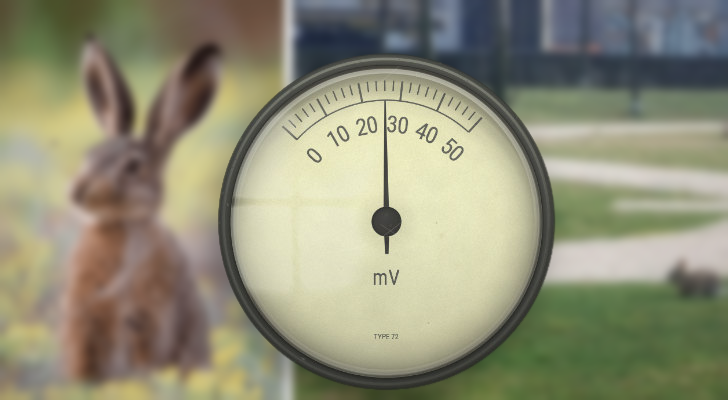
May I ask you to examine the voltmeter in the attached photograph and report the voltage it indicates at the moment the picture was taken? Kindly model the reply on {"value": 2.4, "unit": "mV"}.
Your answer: {"value": 26, "unit": "mV"}
